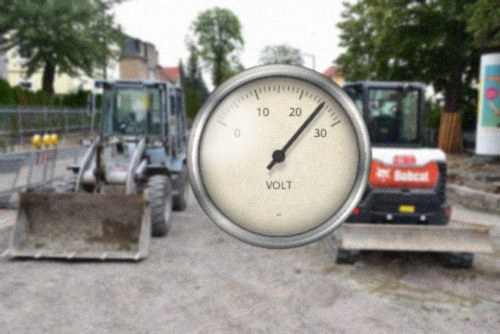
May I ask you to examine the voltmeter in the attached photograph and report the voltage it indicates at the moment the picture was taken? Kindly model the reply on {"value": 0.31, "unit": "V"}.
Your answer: {"value": 25, "unit": "V"}
